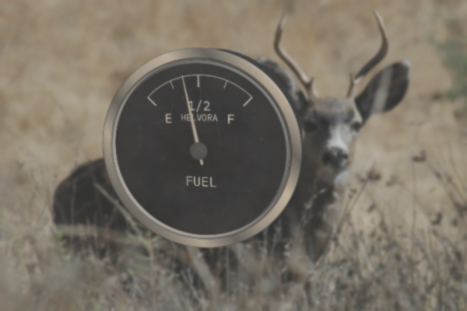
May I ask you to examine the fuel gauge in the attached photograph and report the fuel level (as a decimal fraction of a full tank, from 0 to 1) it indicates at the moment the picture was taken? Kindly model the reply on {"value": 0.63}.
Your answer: {"value": 0.375}
